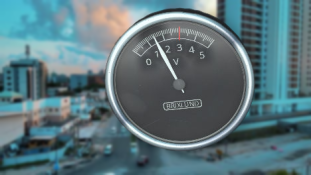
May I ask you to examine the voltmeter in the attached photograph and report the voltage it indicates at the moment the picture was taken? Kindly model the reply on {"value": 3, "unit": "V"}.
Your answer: {"value": 1.5, "unit": "V"}
